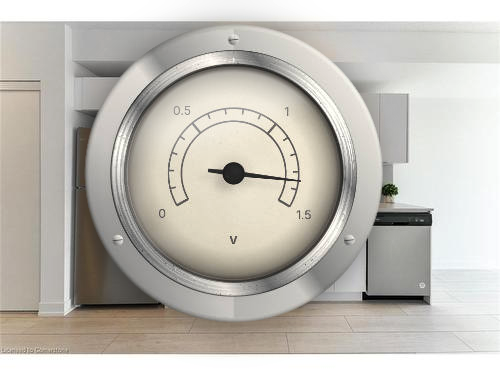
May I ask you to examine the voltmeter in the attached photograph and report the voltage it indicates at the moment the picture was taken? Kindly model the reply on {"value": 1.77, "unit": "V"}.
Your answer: {"value": 1.35, "unit": "V"}
